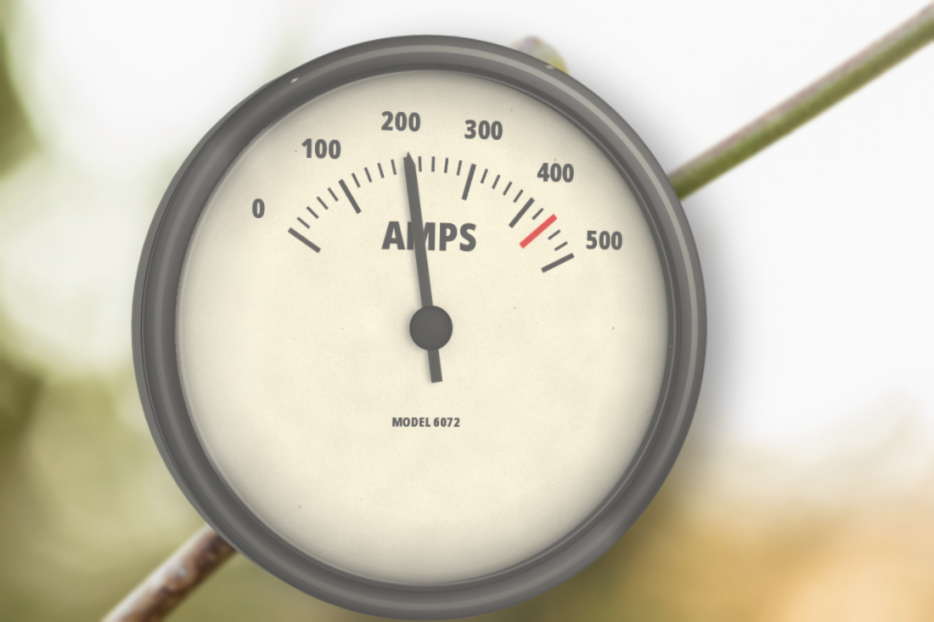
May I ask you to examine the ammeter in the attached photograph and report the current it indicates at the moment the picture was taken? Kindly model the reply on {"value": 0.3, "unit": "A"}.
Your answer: {"value": 200, "unit": "A"}
